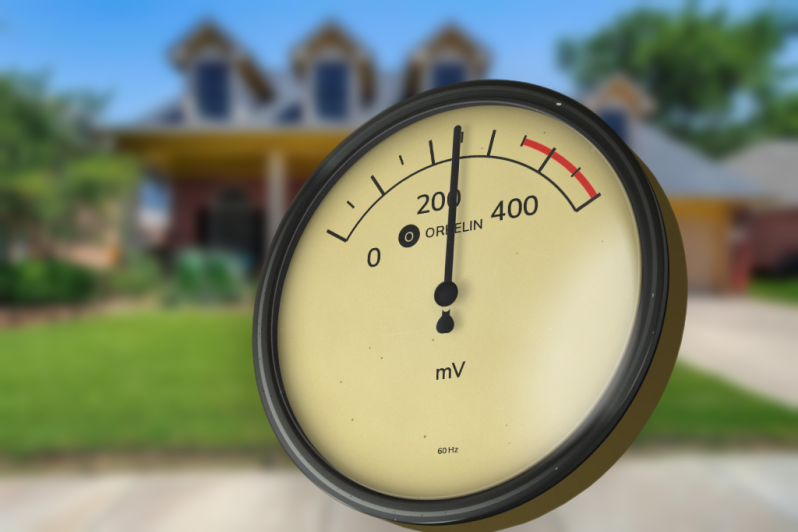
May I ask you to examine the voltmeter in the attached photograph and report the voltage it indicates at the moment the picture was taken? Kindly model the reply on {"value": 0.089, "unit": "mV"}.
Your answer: {"value": 250, "unit": "mV"}
